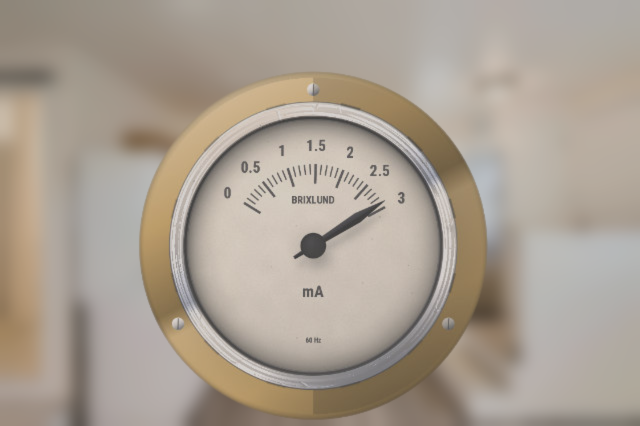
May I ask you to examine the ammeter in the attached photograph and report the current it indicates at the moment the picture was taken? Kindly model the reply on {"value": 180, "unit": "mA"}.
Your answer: {"value": 2.9, "unit": "mA"}
